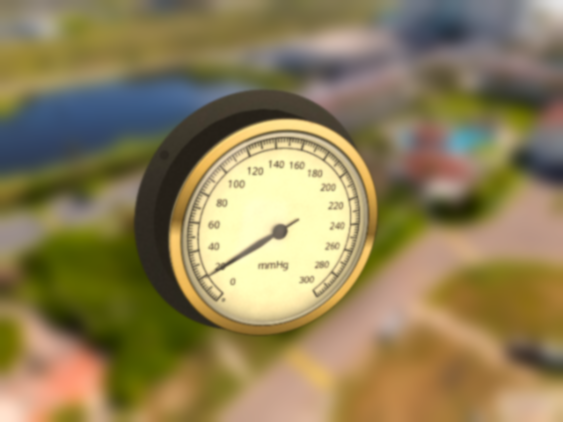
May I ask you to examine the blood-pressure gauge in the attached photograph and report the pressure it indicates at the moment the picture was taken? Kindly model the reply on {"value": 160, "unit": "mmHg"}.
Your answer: {"value": 20, "unit": "mmHg"}
